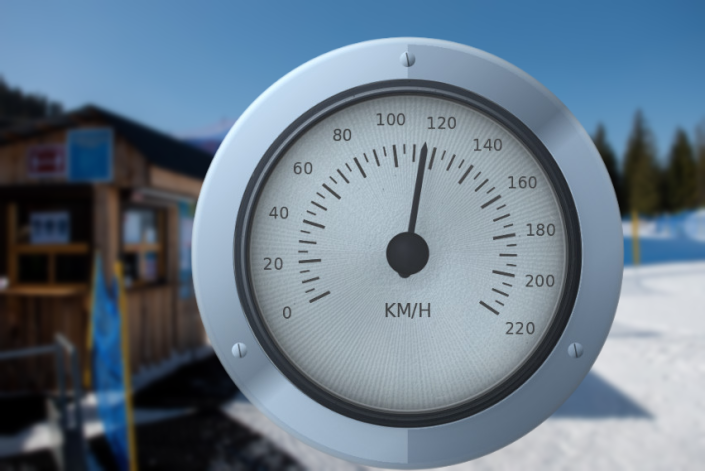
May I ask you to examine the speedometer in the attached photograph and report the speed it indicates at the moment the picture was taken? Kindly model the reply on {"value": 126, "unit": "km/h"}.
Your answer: {"value": 115, "unit": "km/h"}
